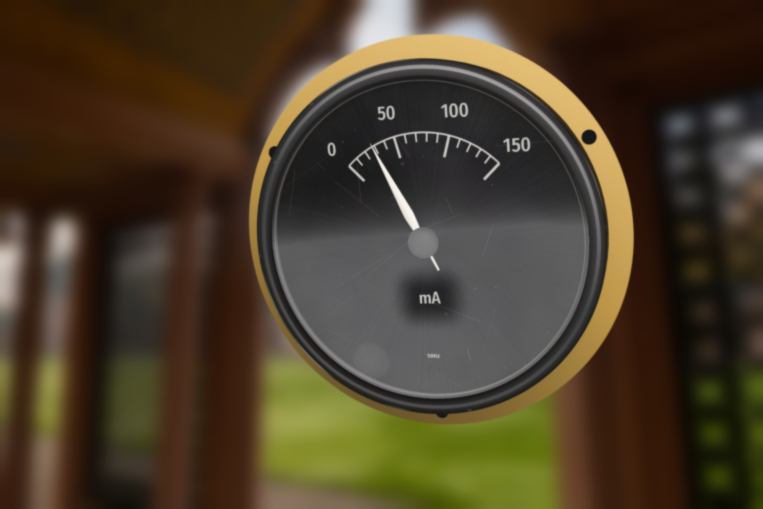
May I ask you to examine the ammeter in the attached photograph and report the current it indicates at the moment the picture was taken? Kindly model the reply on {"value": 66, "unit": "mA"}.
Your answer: {"value": 30, "unit": "mA"}
